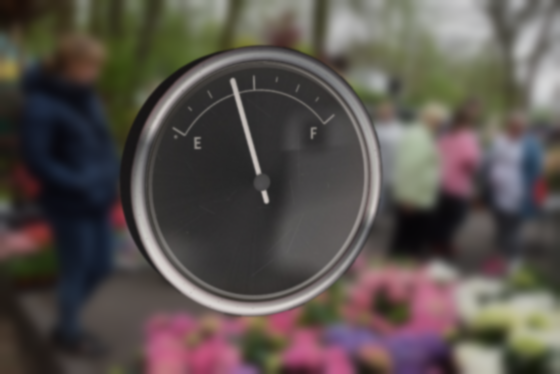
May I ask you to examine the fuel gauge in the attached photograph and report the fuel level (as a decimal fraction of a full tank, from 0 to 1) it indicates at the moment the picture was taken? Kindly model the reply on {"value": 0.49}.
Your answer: {"value": 0.375}
